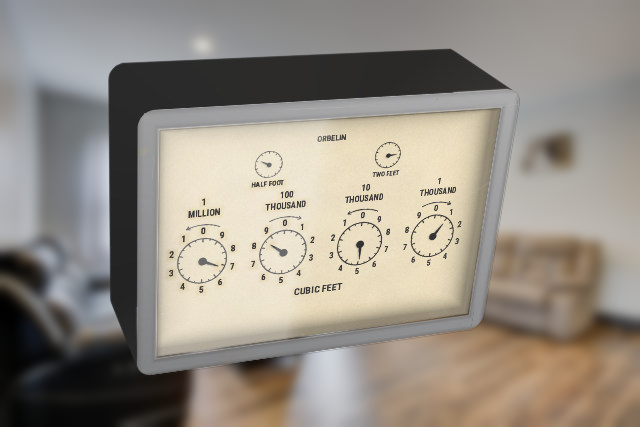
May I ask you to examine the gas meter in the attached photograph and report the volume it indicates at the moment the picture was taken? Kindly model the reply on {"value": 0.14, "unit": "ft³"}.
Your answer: {"value": 685100, "unit": "ft³"}
